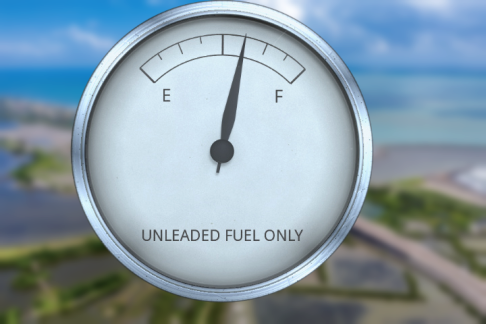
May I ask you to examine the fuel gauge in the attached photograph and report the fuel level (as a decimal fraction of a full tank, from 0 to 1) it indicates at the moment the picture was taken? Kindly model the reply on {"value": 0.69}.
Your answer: {"value": 0.625}
